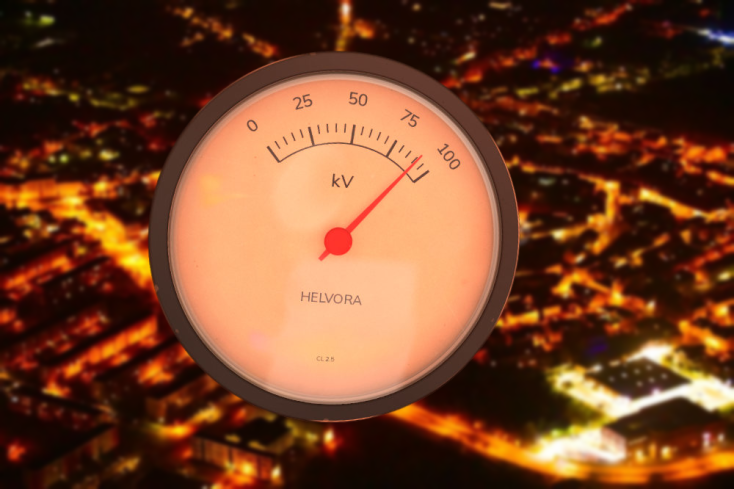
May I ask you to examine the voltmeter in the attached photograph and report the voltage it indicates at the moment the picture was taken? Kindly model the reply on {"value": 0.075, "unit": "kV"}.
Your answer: {"value": 90, "unit": "kV"}
